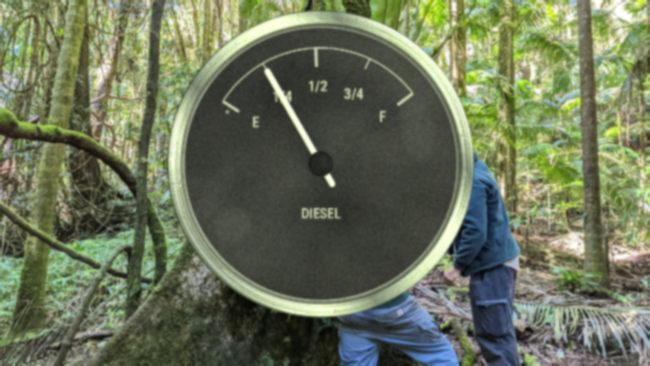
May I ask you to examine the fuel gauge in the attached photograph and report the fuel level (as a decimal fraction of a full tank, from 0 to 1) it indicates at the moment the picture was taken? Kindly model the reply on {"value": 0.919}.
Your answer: {"value": 0.25}
